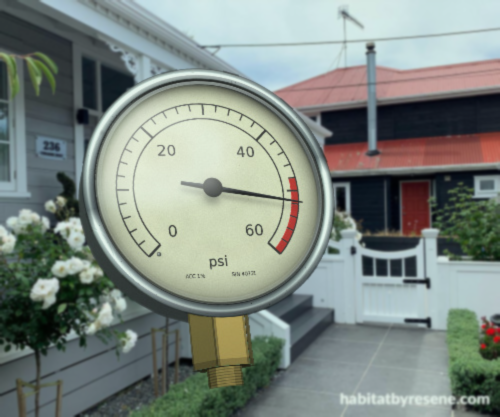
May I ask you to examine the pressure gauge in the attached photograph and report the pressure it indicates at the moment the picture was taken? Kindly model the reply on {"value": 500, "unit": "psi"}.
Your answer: {"value": 52, "unit": "psi"}
